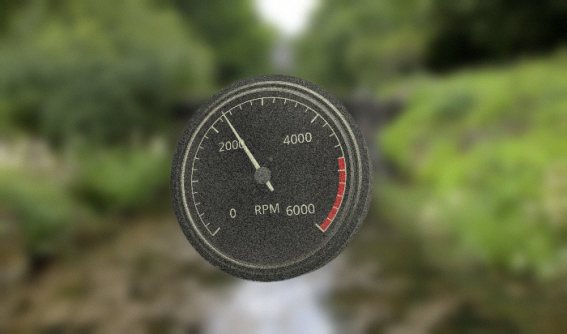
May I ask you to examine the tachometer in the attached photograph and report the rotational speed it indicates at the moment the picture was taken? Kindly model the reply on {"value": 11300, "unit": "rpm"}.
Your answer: {"value": 2300, "unit": "rpm"}
